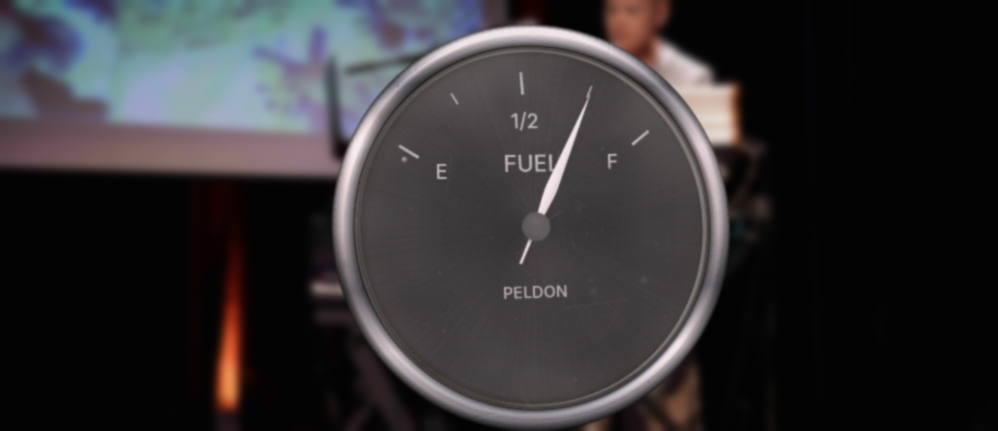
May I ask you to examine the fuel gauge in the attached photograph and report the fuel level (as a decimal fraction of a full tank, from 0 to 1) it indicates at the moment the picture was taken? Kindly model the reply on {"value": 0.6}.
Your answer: {"value": 0.75}
